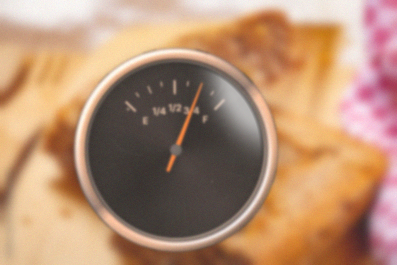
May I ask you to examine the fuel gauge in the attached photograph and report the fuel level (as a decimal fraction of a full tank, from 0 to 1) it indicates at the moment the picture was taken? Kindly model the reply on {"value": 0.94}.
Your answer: {"value": 0.75}
